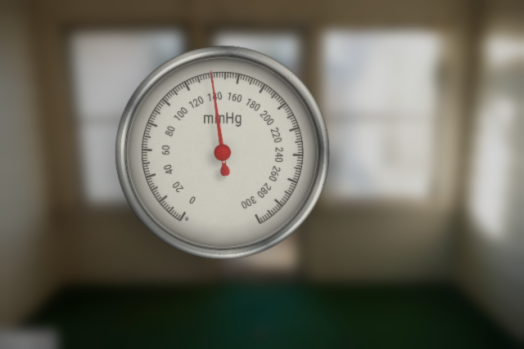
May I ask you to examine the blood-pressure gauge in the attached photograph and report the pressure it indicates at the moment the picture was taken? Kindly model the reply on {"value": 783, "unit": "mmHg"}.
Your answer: {"value": 140, "unit": "mmHg"}
